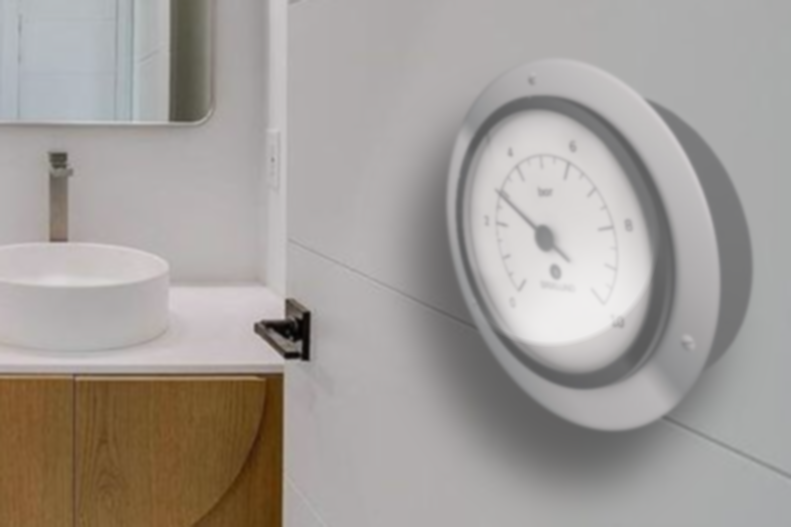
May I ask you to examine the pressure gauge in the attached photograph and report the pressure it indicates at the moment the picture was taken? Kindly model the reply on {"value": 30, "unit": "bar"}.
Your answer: {"value": 3, "unit": "bar"}
